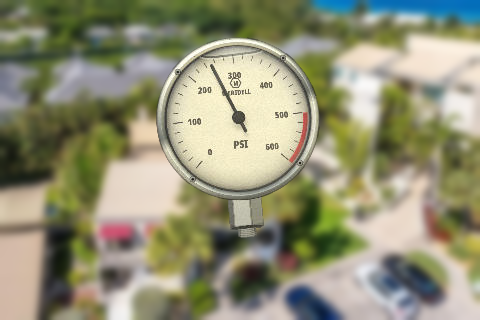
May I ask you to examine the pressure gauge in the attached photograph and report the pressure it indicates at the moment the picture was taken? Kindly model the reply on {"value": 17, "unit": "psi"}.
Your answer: {"value": 250, "unit": "psi"}
